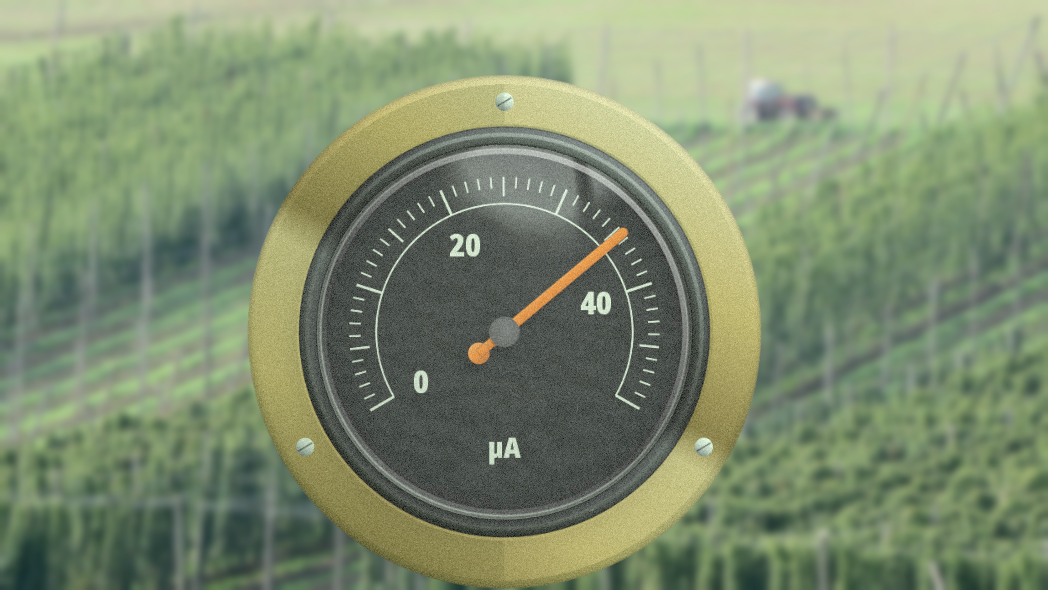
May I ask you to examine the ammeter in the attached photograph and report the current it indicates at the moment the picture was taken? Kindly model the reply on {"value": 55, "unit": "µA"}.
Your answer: {"value": 35.5, "unit": "µA"}
